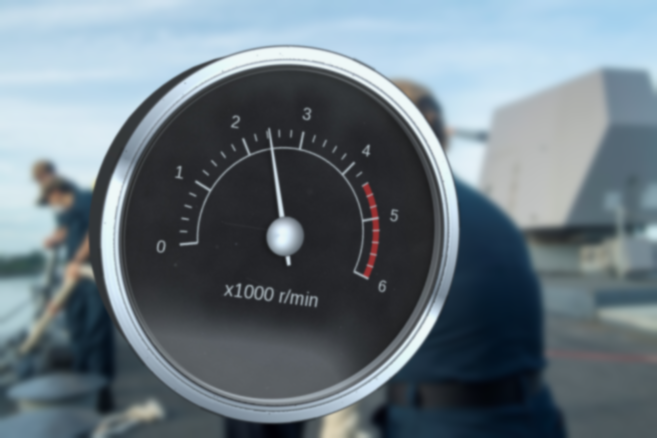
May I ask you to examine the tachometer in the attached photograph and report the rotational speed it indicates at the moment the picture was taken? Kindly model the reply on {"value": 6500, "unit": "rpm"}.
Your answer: {"value": 2400, "unit": "rpm"}
